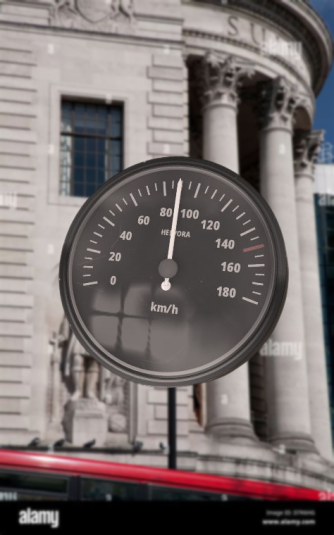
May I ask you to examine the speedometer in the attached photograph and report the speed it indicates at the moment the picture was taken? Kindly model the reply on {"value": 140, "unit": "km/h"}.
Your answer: {"value": 90, "unit": "km/h"}
